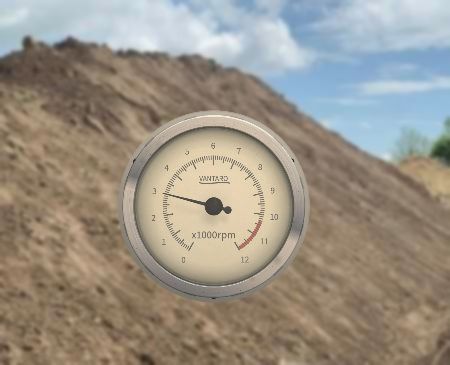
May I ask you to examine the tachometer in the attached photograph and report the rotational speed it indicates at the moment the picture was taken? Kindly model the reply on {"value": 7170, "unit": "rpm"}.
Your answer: {"value": 3000, "unit": "rpm"}
